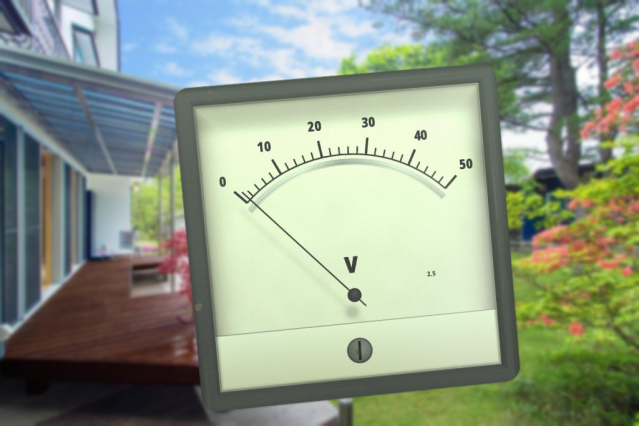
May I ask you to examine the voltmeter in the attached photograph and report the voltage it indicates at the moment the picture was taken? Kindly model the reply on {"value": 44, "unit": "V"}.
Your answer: {"value": 1, "unit": "V"}
